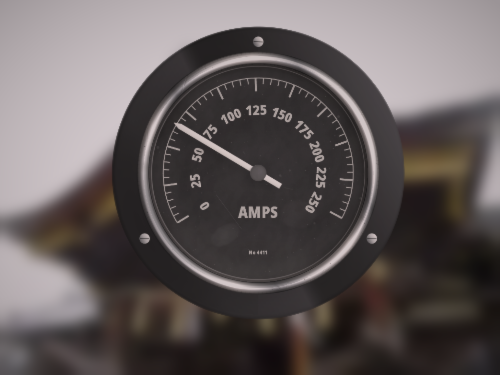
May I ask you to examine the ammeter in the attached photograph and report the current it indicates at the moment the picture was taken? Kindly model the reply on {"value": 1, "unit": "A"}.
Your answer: {"value": 65, "unit": "A"}
